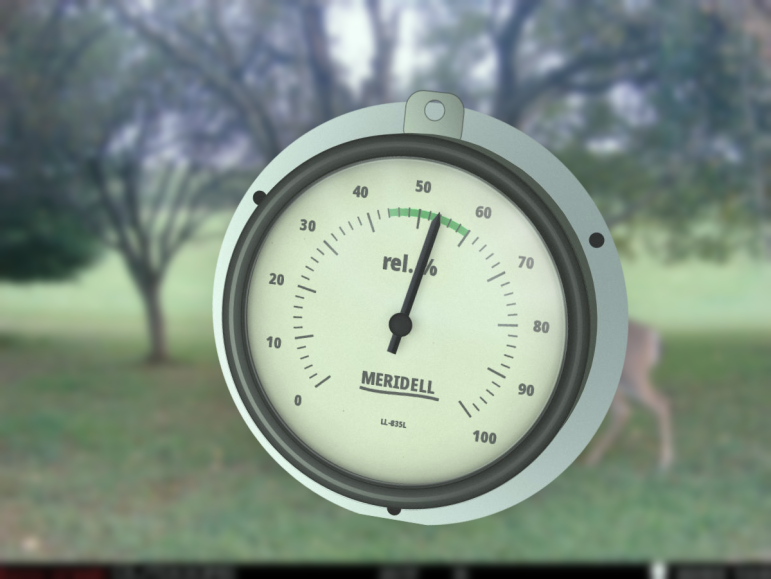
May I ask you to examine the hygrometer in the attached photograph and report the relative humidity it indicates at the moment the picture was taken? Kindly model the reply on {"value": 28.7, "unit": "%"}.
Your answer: {"value": 54, "unit": "%"}
